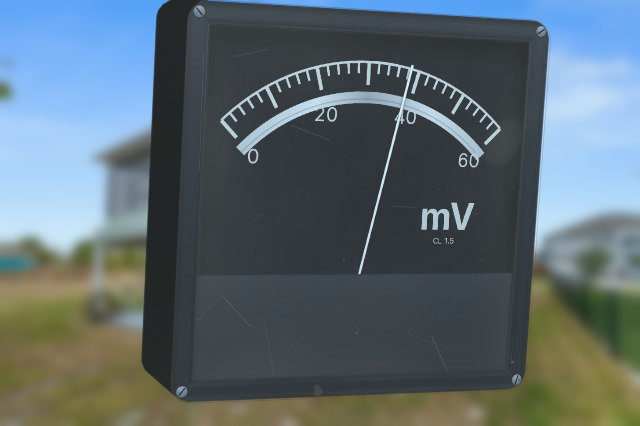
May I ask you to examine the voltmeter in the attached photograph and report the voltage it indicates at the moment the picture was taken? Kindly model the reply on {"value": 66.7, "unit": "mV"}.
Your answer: {"value": 38, "unit": "mV"}
